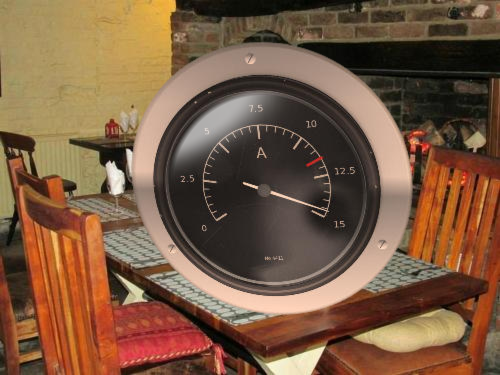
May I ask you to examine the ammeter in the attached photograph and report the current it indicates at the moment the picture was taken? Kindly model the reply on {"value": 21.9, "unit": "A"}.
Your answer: {"value": 14.5, "unit": "A"}
